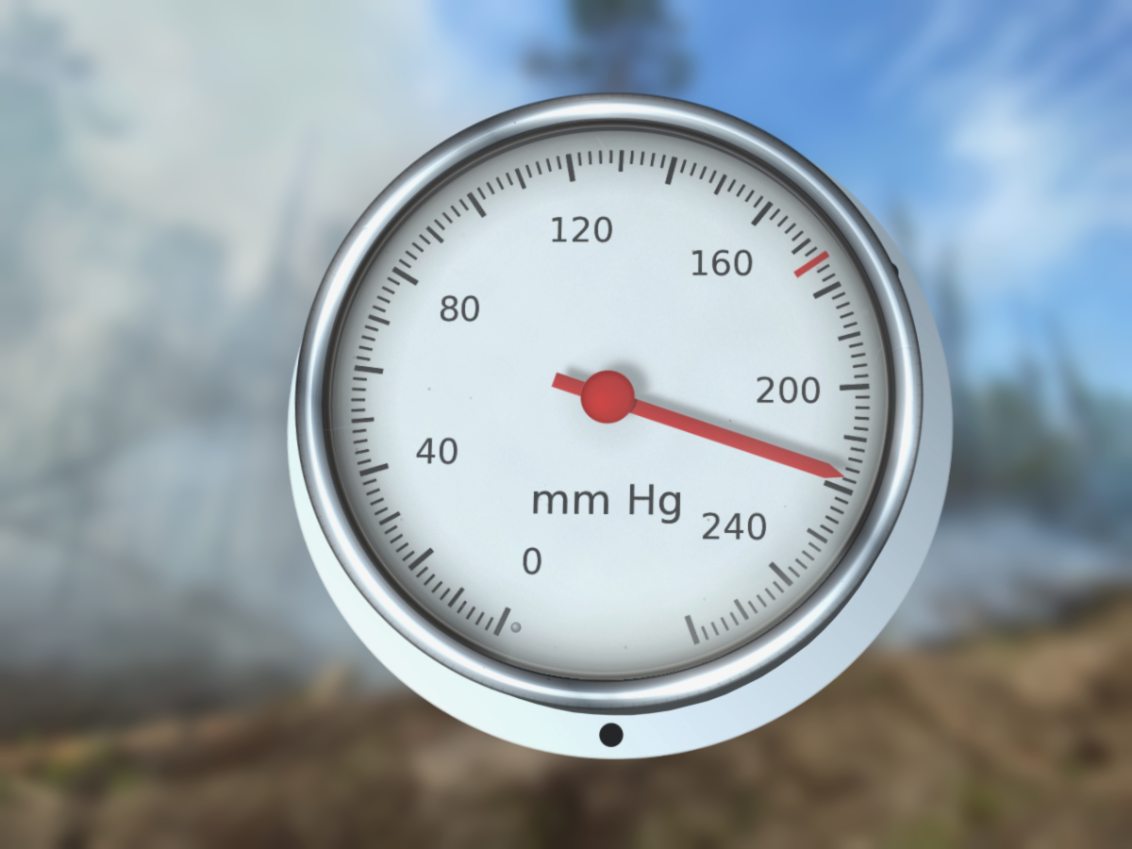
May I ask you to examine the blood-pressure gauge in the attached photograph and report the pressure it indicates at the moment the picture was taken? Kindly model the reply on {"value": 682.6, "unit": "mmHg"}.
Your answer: {"value": 218, "unit": "mmHg"}
